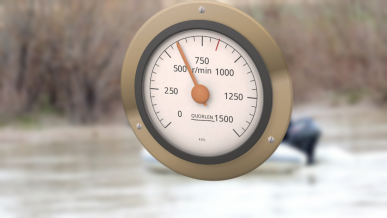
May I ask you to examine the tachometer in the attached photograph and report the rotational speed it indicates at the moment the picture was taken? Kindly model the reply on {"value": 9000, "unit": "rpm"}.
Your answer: {"value": 600, "unit": "rpm"}
